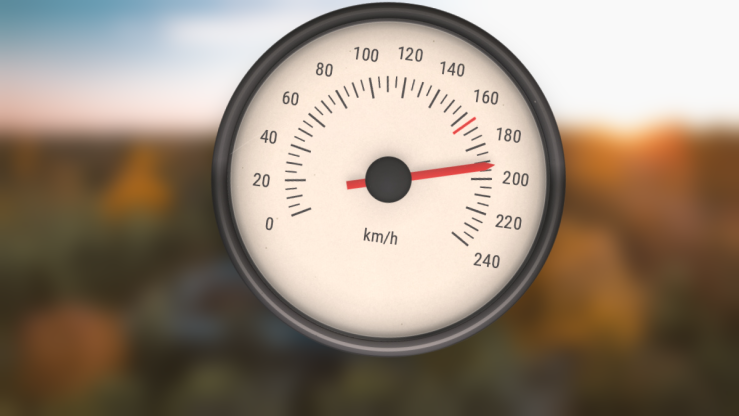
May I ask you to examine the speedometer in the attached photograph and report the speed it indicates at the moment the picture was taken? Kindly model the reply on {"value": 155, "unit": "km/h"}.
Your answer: {"value": 192.5, "unit": "km/h"}
